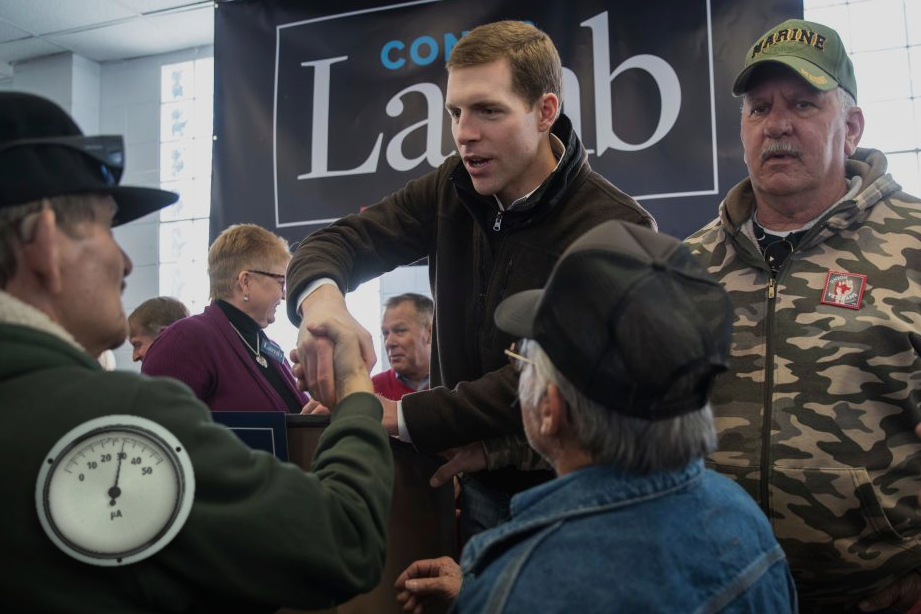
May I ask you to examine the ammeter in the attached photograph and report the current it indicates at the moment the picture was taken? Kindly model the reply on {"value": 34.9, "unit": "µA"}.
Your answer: {"value": 30, "unit": "µA"}
